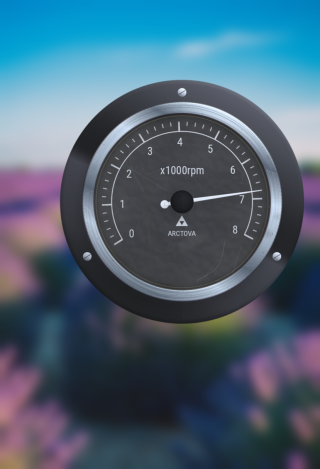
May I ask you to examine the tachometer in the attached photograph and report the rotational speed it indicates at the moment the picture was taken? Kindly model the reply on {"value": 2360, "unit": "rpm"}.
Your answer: {"value": 6800, "unit": "rpm"}
